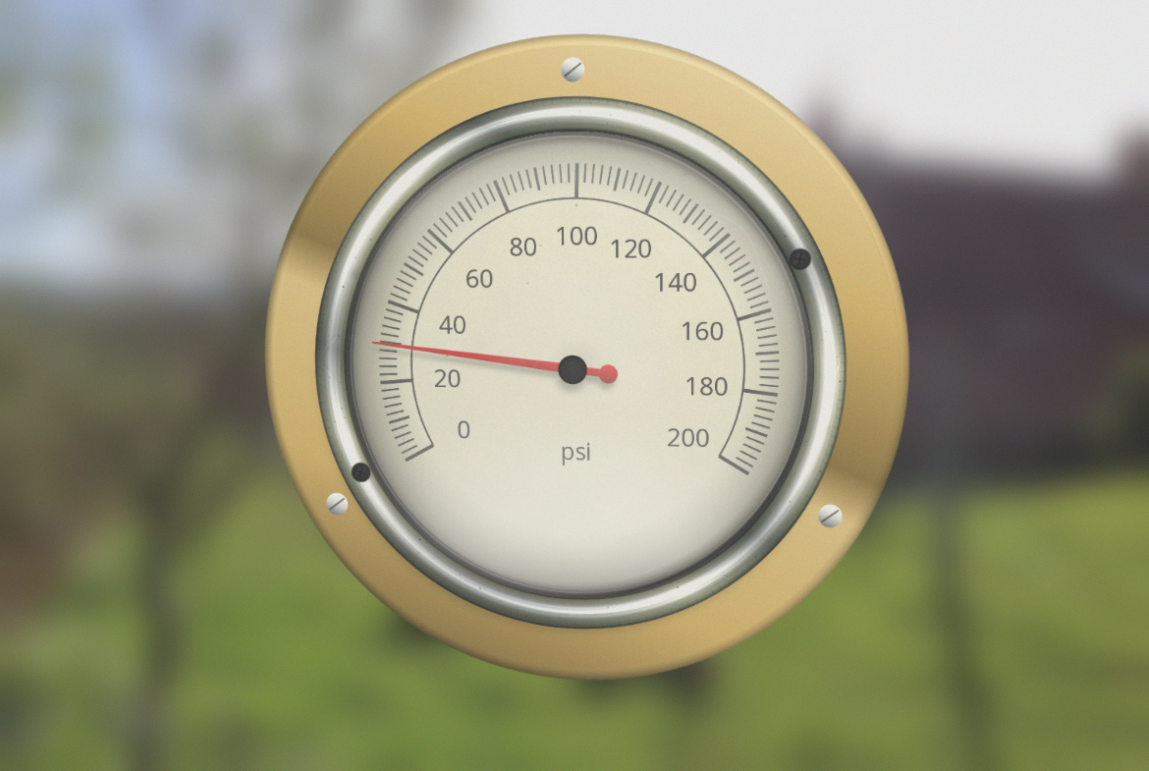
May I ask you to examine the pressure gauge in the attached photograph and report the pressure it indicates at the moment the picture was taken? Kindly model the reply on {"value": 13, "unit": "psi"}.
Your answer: {"value": 30, "unit": "psi"}
